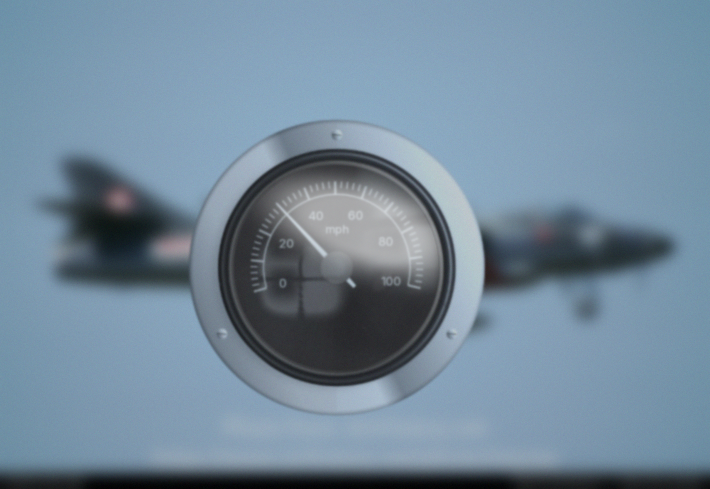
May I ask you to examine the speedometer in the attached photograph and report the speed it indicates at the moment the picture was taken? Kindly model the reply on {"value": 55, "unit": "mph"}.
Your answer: {"value": 30, "unit": "mph"}
